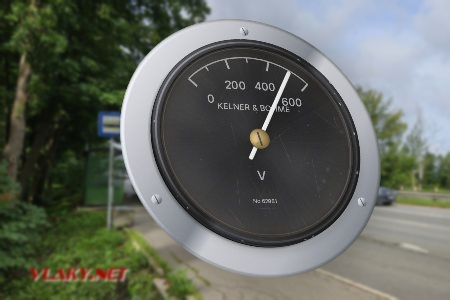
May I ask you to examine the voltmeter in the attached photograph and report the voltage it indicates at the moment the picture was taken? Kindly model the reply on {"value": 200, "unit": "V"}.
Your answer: {"value": 500, "unit": "V"}
